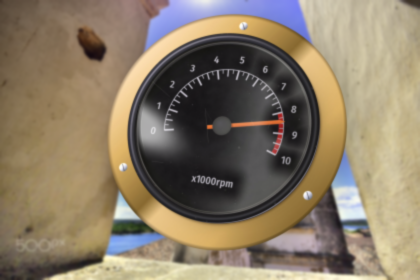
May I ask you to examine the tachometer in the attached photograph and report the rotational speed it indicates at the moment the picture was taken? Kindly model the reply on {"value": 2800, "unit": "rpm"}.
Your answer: {"value": 8500, "unit": "rpm"}
